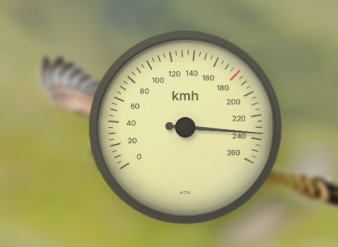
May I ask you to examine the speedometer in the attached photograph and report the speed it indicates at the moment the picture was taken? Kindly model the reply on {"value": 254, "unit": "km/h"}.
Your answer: {"value": 235, "unit": "km/h"}
